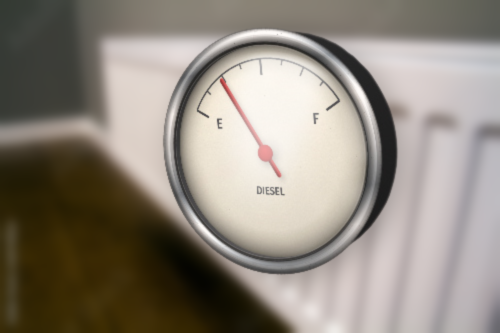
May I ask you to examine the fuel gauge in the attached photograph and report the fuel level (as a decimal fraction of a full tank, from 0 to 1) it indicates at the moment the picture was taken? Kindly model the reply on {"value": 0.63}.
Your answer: {"value": 0.25}
